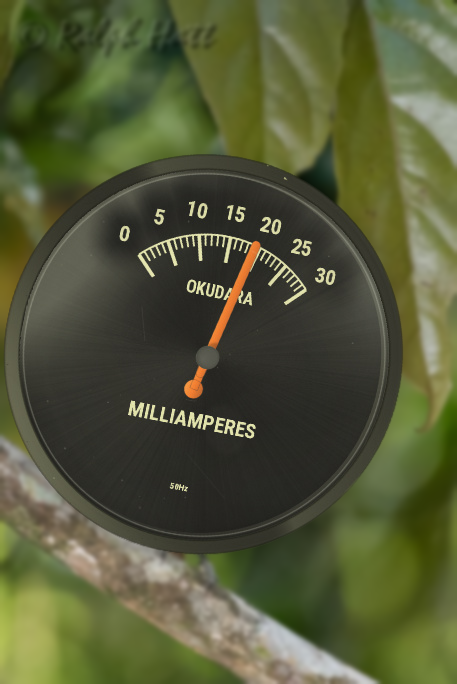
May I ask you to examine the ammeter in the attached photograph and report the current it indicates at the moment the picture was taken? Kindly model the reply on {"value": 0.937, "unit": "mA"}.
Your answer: {"value": 19, "unit": "mA"}
